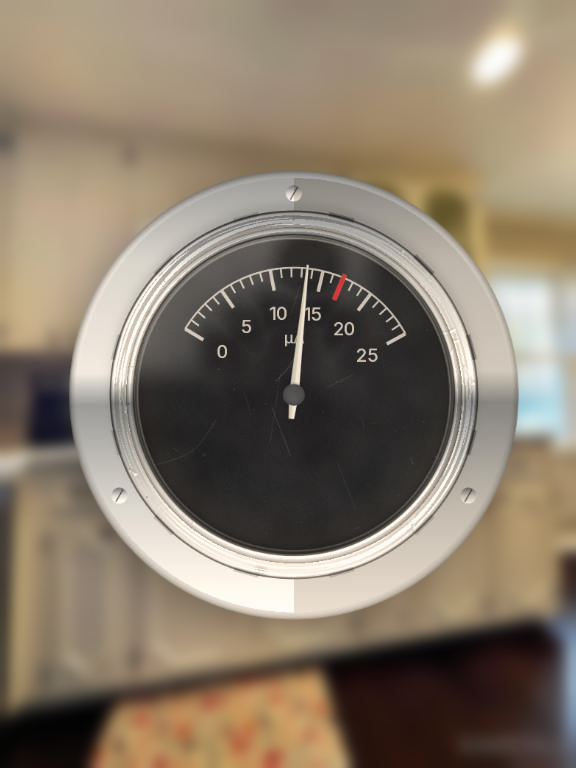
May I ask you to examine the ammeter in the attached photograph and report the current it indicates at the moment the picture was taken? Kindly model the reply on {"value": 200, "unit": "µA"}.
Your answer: {"value": 13.5, "unit": "µA"}
